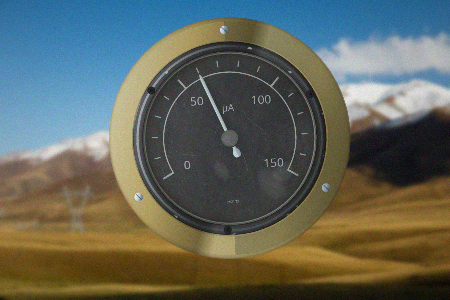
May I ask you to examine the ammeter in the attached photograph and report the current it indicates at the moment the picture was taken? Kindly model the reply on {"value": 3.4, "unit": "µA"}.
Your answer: {"value": 60, "unit": "µA"}
